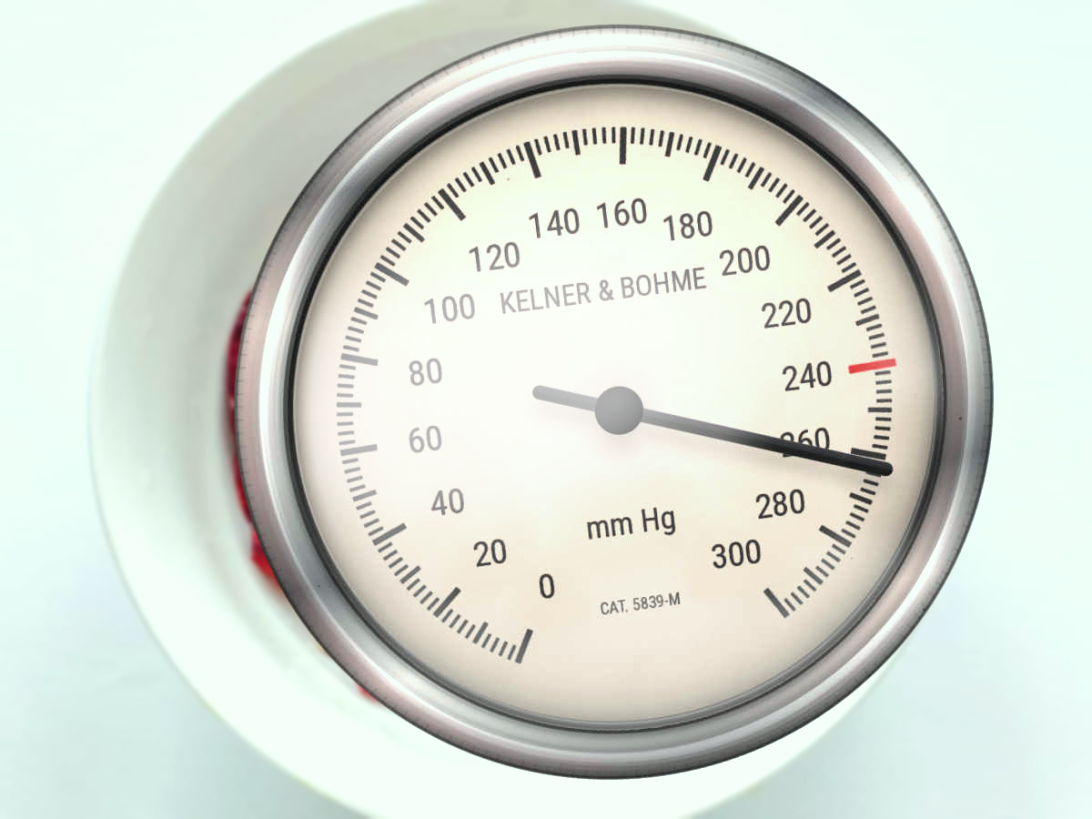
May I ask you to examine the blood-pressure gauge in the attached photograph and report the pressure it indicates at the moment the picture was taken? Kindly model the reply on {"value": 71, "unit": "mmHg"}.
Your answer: {"value": 262, "unit": "mmHg"}
